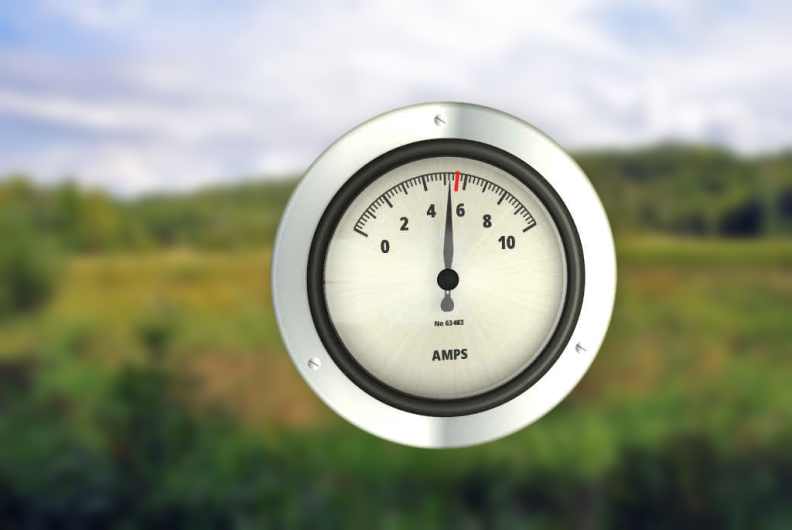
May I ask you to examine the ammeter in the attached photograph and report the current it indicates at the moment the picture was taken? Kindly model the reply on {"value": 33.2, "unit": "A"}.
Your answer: {"value": 5.2, "unit": "A"}
